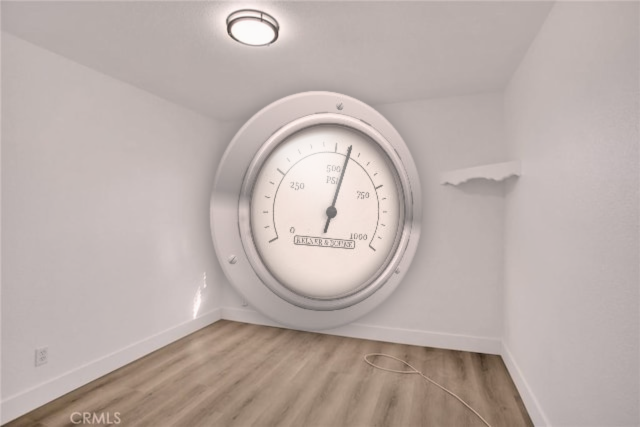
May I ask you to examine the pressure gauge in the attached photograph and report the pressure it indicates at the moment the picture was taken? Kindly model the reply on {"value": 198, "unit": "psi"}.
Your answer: {"value": 550, "unit": "psi"}
